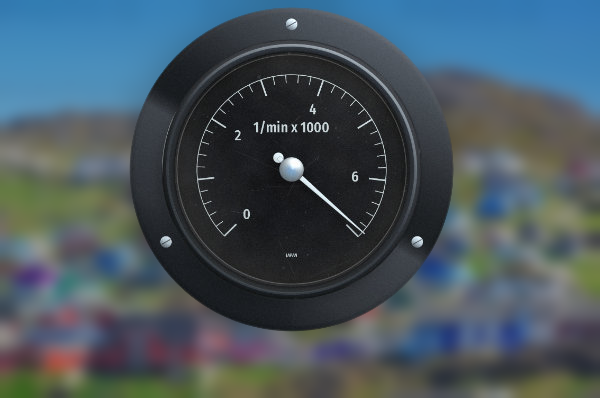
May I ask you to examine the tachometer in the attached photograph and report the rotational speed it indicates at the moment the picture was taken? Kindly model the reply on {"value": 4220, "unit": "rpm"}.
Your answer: {"value": 6900, "unit": "rpm"}
